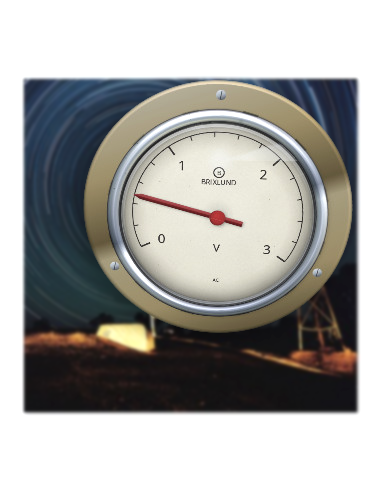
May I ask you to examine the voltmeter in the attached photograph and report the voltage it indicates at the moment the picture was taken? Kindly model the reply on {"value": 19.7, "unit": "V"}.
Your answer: {"value": 0.5, "unit": "V"}
